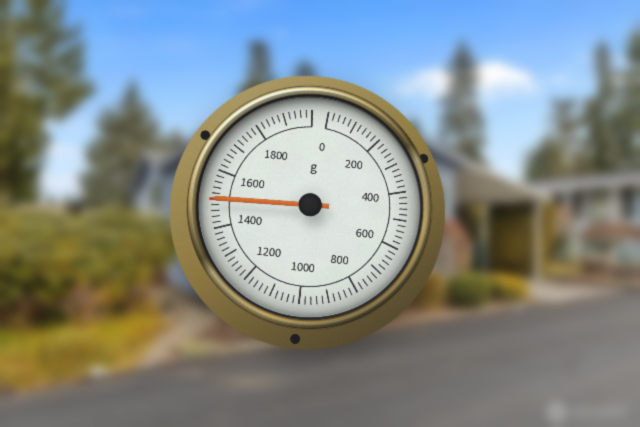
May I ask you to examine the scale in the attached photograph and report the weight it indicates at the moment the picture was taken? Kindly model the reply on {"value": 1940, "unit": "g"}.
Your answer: {"value": 1500, "unit": "g"}
